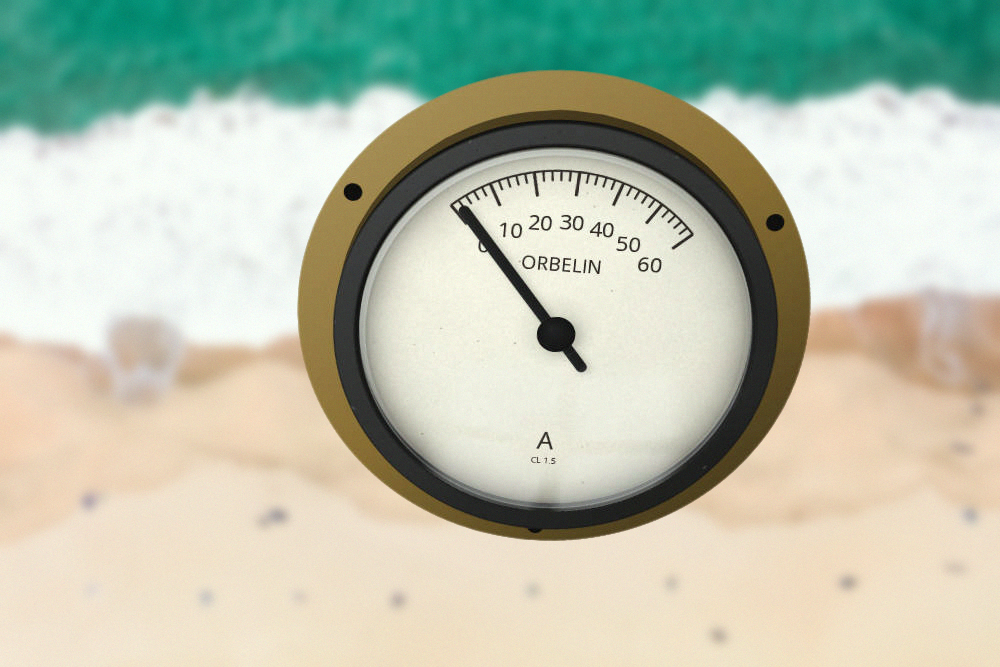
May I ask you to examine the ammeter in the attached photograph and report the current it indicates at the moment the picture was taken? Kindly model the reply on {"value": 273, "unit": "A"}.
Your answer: {"value": 2, "unit": "A"}
